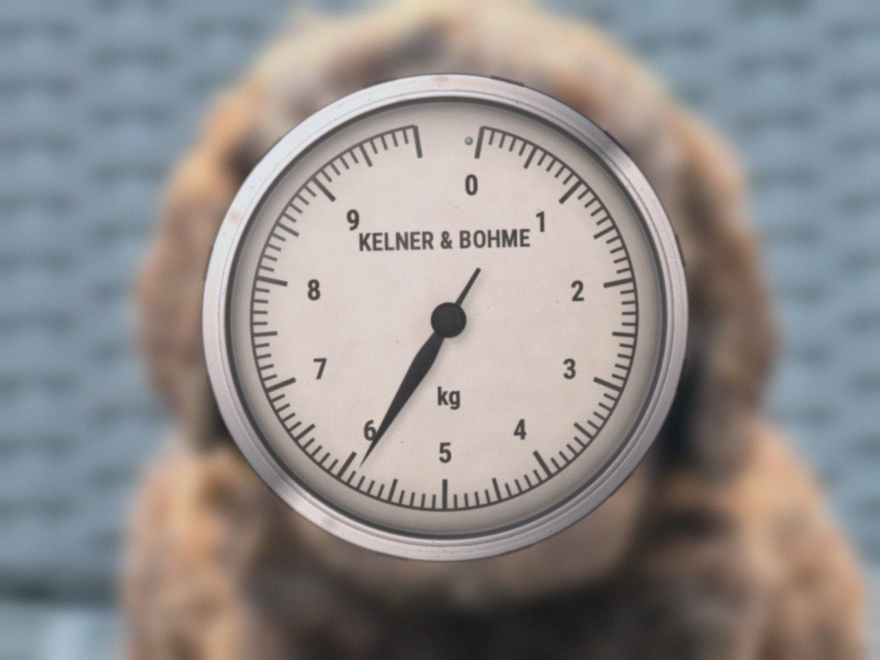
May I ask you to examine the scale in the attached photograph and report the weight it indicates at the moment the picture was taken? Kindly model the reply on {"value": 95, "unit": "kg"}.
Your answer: {"value": 5.9, "unit": "kg"}
